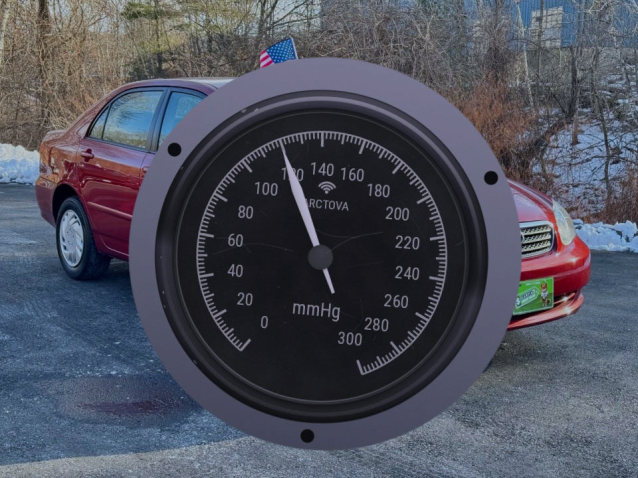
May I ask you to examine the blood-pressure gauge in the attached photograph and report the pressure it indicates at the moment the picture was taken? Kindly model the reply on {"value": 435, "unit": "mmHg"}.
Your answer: {"value": 120, "unit": "mmHg"}
